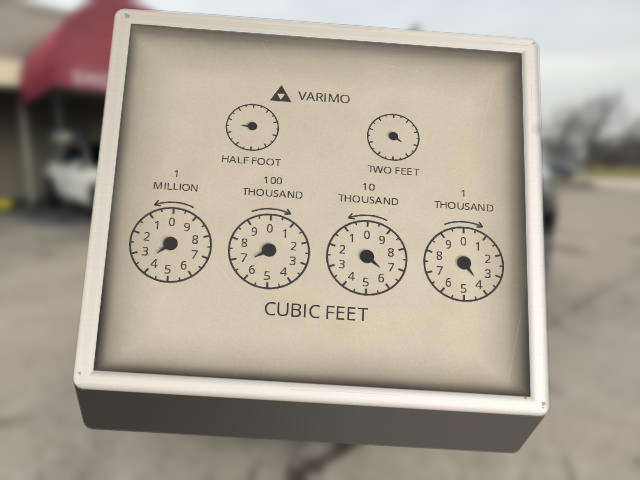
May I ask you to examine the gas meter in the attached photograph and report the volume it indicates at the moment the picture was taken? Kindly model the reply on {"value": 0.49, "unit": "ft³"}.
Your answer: {"value": 366400, "unit": "ft³"}
